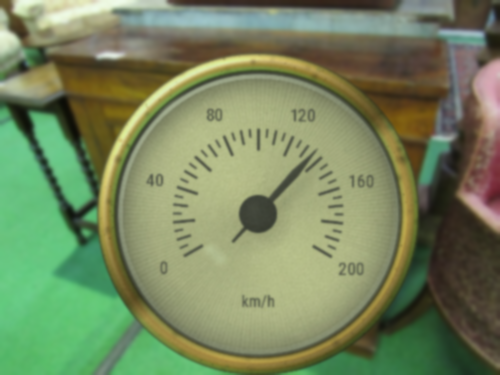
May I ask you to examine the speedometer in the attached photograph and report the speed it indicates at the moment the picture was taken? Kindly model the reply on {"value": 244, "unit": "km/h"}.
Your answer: {"value": 135, "unit": "km/h"}
